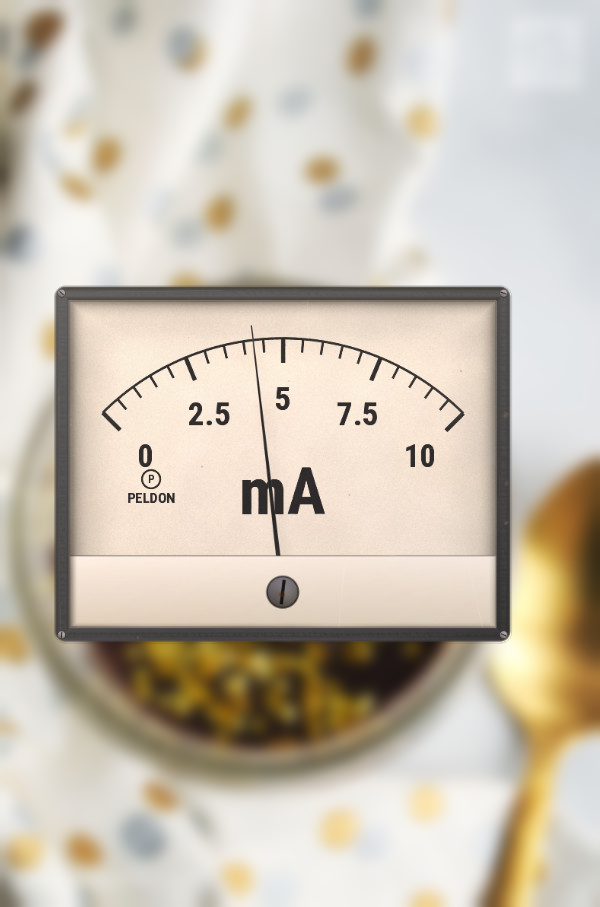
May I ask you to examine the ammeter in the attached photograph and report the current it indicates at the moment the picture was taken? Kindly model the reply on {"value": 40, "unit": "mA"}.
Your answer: {"value": 4.25, "unit": "mA"}
